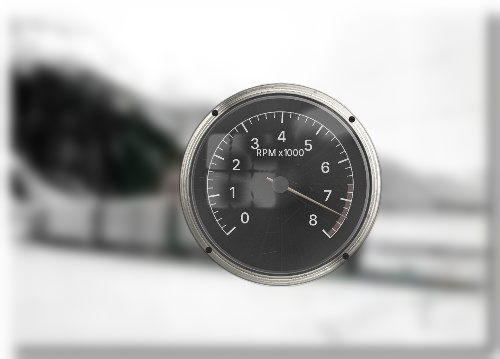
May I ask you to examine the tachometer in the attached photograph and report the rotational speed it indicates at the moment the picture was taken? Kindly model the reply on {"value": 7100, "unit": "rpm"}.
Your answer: {"value": 7400, "unit": "rpm"}
